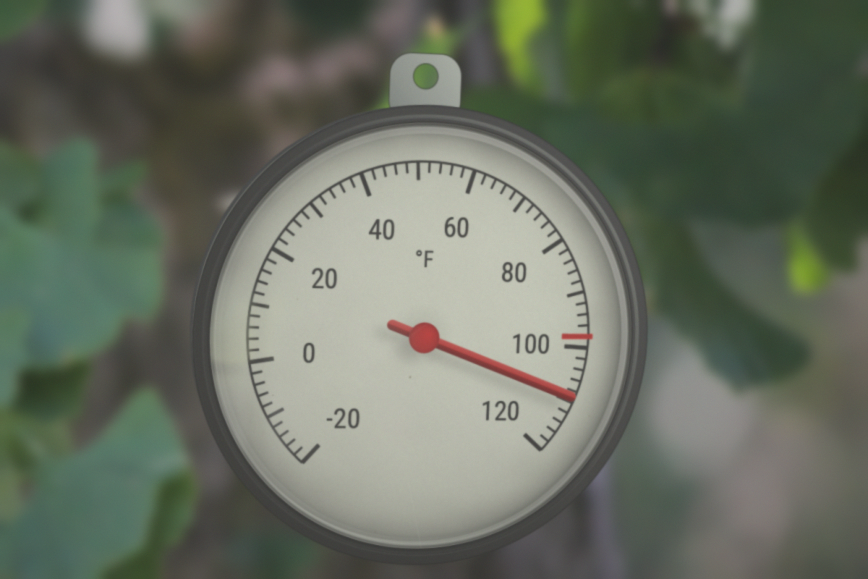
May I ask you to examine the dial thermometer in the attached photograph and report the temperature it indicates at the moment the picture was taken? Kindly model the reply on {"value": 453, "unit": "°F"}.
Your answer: {"value": 109, "unit": "°F"}
